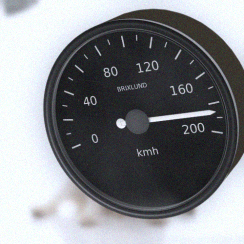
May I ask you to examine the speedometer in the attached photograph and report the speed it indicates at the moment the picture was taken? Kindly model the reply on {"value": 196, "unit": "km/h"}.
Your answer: {"value": 185, "unit": "km/h"}
